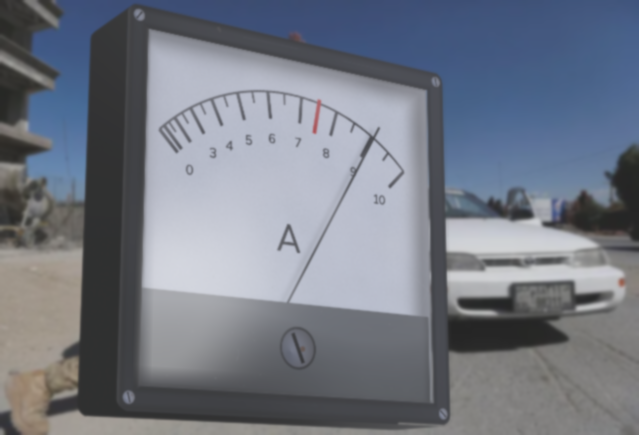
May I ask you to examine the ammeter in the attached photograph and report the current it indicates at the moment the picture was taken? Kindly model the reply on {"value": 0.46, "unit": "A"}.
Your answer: {"value": 9, "unit": "A"}
